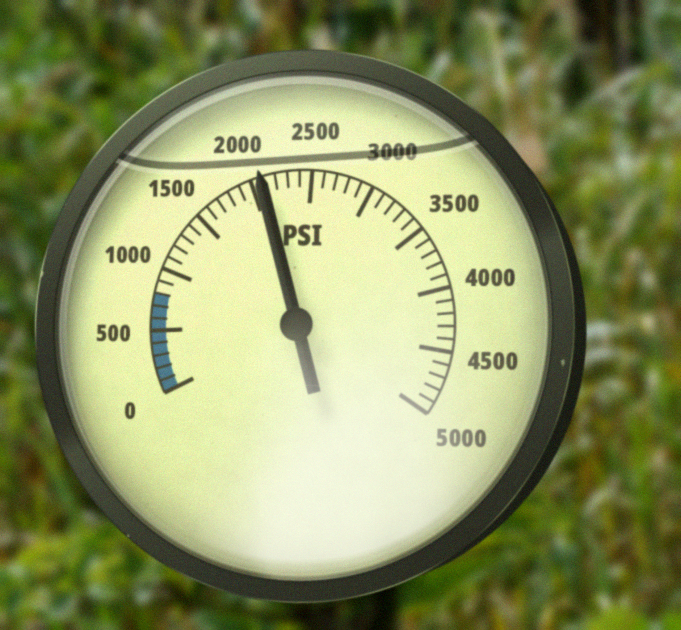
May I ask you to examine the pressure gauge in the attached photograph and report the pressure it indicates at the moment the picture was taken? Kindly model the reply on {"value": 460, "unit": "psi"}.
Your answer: {"value": 2100, "unit": "psi"}
